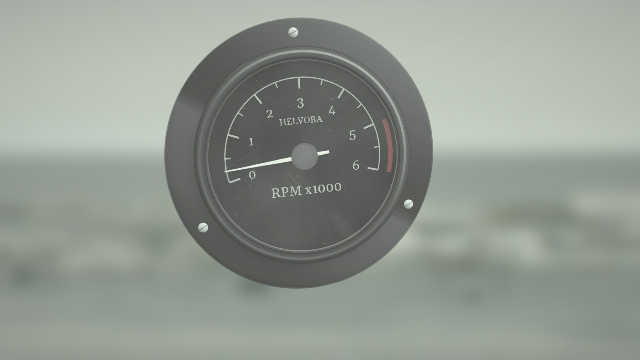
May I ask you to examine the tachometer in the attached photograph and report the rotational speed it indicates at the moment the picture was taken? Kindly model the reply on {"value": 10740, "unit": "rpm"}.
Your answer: {"value": 250, "unit": "rpm"}
